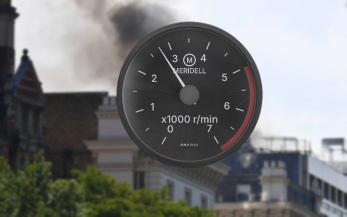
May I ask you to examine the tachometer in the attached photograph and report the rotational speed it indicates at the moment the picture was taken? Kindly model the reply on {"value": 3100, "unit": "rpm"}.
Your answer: {"value": 2750, "unit": "rpm"}
